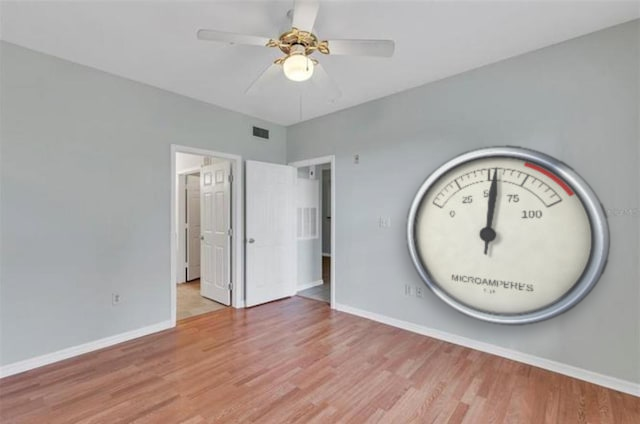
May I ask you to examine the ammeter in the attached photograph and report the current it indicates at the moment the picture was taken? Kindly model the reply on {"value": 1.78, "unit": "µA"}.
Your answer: {"value": 55, "unit": "µA"}
